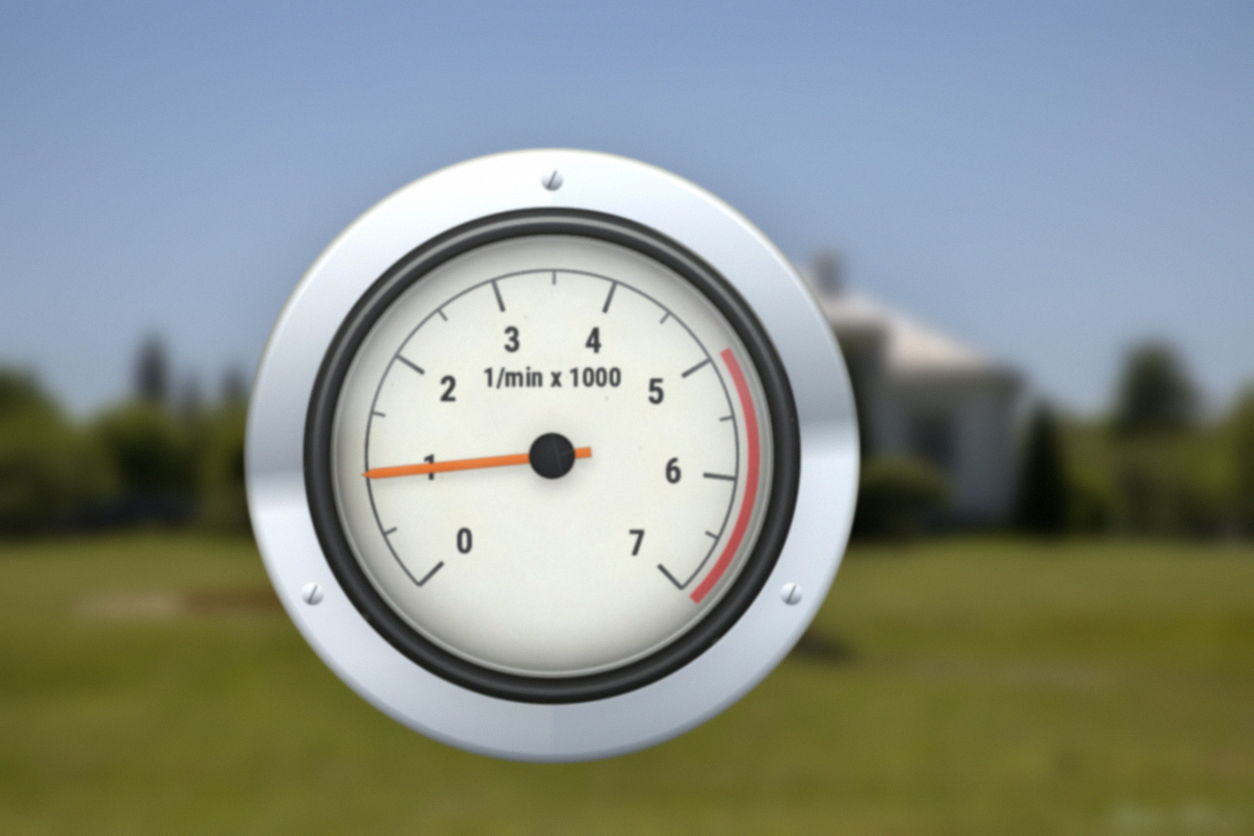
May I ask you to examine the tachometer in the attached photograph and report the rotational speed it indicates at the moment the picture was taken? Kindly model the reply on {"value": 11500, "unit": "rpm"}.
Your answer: {"value": 1000, "unit": "rpm"}
